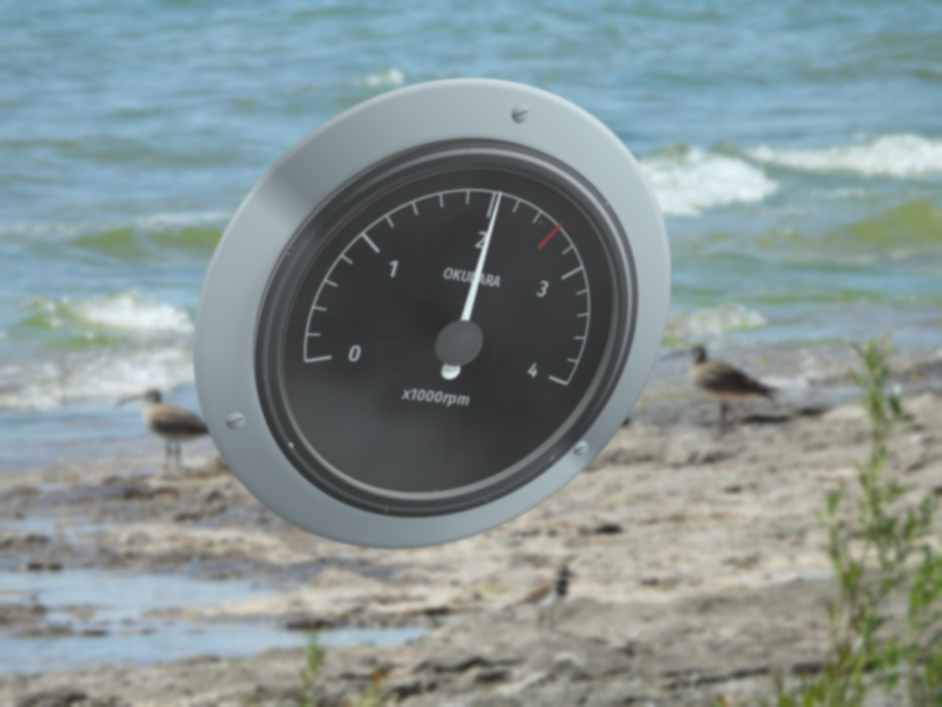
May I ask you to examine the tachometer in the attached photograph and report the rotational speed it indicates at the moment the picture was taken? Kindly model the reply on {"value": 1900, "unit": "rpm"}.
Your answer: {"value": 2000, "unit": "rpm"}
